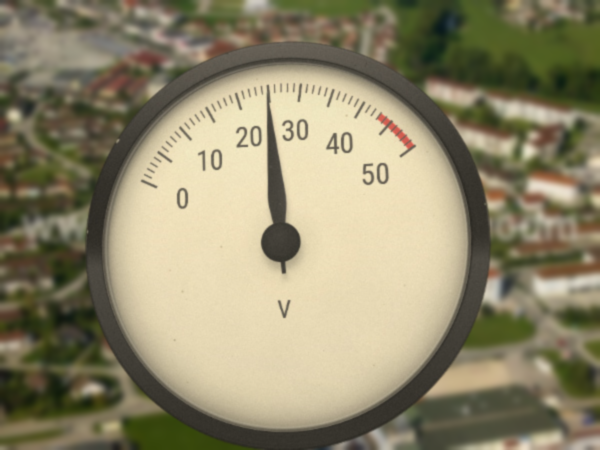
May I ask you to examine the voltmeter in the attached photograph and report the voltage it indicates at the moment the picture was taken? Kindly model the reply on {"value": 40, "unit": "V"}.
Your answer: {"value": 25, "unit": "V"}
